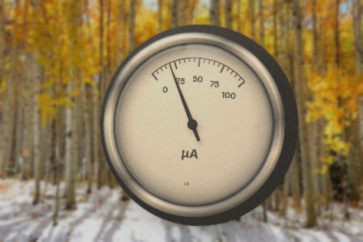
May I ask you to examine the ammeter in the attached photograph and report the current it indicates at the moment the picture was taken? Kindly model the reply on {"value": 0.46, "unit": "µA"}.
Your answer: {"value": 20, "unit": "µA"}
